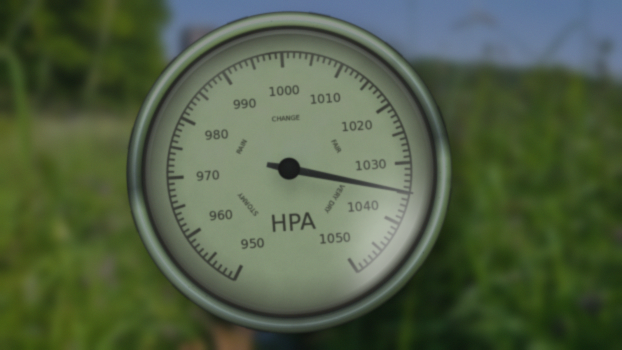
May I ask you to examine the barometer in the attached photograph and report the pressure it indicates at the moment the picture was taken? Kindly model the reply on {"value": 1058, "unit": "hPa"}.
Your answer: {"value": 1035, "unit": "hPa"}
